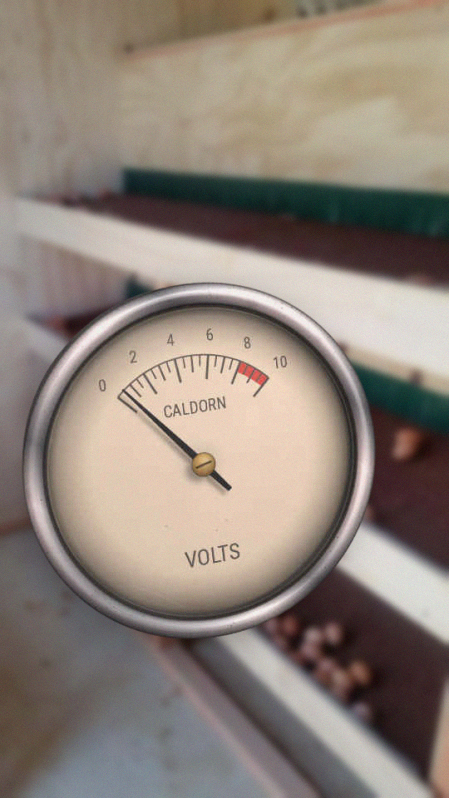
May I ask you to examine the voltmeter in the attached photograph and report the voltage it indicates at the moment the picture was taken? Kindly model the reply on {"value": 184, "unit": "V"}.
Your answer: {"value": 0.5, "unit": "V"}
